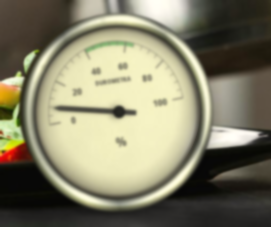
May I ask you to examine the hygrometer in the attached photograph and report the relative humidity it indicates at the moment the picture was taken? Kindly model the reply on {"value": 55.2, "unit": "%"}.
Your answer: {"value": 8, "unit": "%"}
